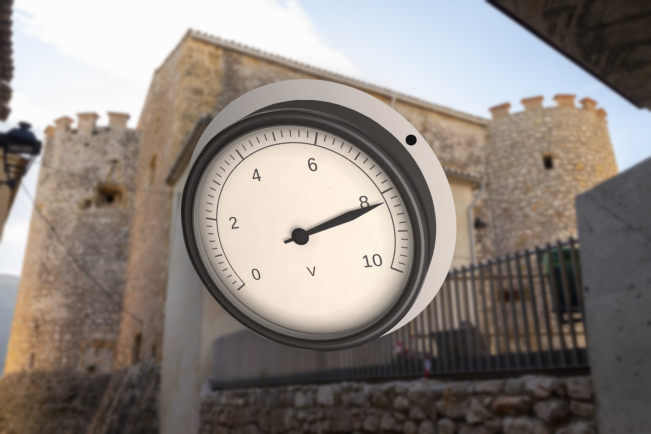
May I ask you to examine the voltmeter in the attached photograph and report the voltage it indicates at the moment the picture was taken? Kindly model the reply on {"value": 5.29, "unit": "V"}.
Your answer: {"value": 8.2, "unit": "V"}
